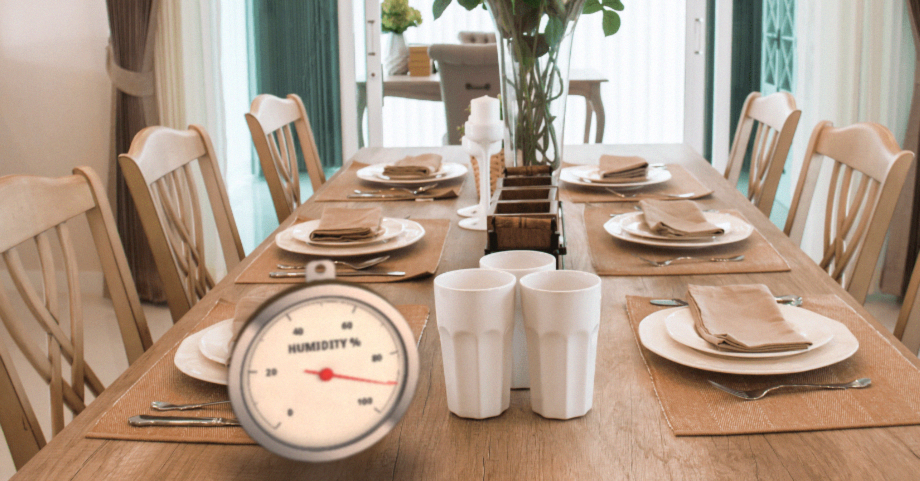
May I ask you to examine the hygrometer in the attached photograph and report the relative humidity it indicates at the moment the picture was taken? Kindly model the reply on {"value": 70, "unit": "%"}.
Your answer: {"value": 90, "unit": "%"}
